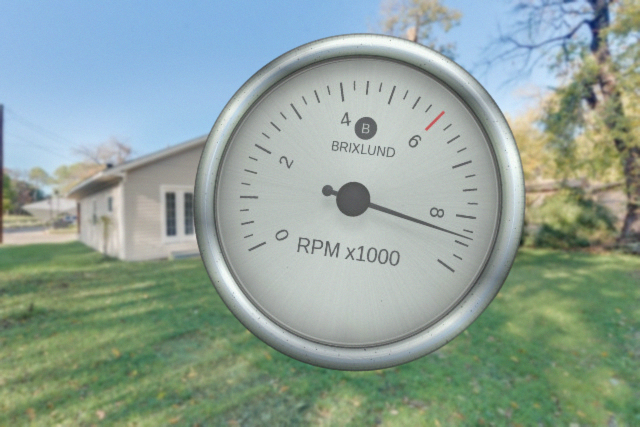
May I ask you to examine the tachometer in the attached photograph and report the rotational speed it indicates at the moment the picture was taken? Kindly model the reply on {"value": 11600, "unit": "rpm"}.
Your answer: {"value": 8375, "unit": "rpm"}
